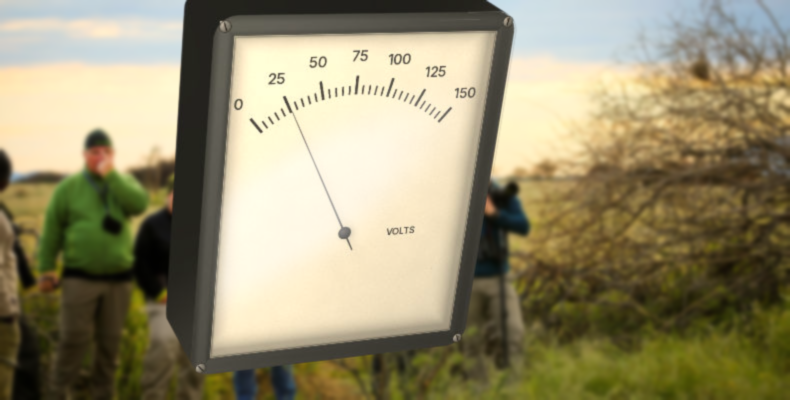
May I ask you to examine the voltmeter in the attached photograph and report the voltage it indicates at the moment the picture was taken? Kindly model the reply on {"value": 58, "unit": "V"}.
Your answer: {"value": 25, "unit": "V"}
